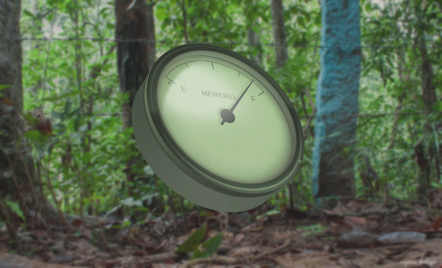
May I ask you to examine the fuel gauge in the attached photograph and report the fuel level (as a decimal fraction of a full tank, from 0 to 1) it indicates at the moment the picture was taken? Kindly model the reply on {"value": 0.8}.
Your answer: {"value": 0.875}
